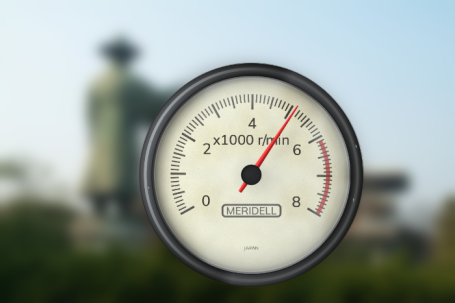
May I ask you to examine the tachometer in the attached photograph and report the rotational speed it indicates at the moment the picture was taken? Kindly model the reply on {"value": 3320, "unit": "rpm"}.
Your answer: {"value": 5100, "unit": "rpm"}
